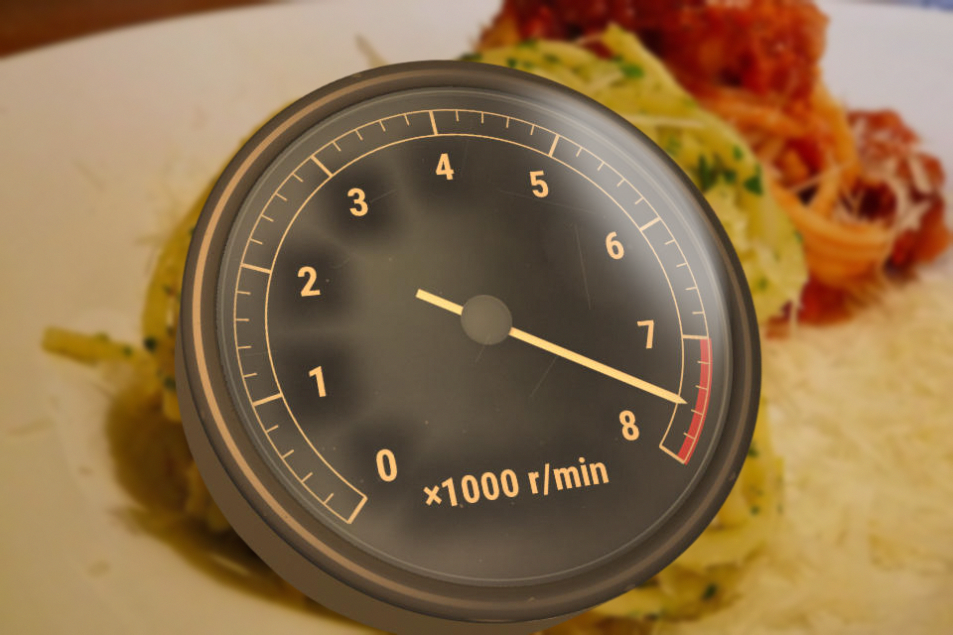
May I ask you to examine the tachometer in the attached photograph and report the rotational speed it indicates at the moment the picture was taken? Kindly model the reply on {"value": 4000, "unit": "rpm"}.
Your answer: {"value": 7600, "unit": "rpm"}
